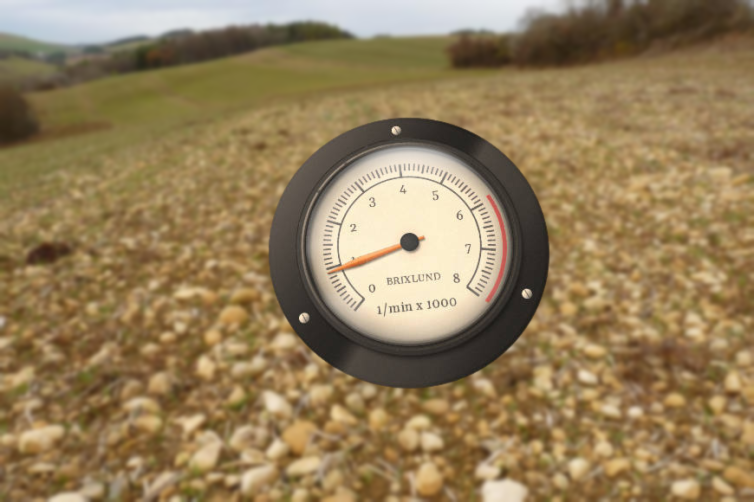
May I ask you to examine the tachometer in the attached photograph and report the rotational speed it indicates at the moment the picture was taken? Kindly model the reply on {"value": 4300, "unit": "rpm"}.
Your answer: {"value": 900, "unit": "rpm"}
